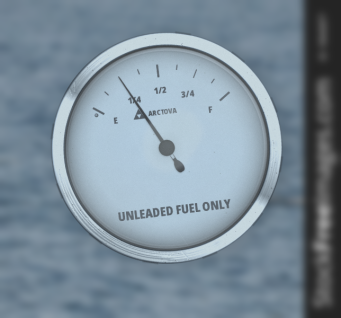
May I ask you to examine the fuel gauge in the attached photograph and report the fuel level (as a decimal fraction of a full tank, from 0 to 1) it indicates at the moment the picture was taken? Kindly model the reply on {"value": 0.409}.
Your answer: {"value": 0.25}
